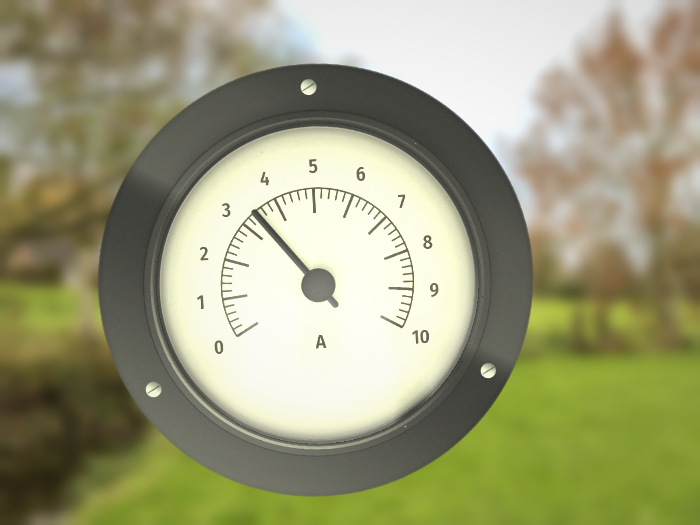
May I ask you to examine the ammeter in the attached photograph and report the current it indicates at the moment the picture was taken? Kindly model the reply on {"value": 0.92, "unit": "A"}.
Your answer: {"value": 3.4, "unit": "A"}
